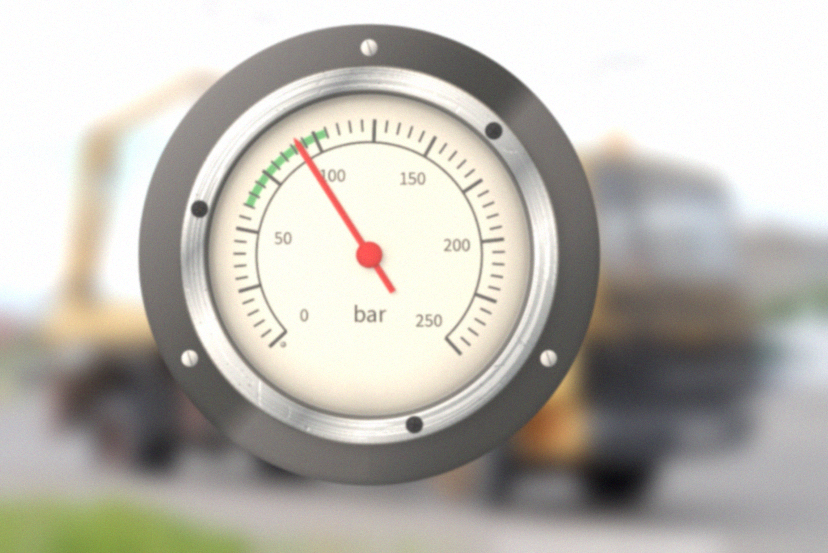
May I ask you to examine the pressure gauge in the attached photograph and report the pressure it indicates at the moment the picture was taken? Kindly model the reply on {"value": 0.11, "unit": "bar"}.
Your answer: {"value": 92.5, "unit": "bar"}
